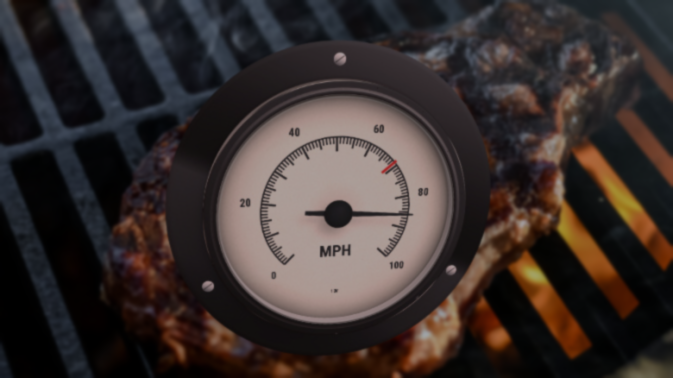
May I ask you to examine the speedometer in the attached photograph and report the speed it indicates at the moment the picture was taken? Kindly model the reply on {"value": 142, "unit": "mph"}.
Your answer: {"value": 85, "unit": "mph"}
